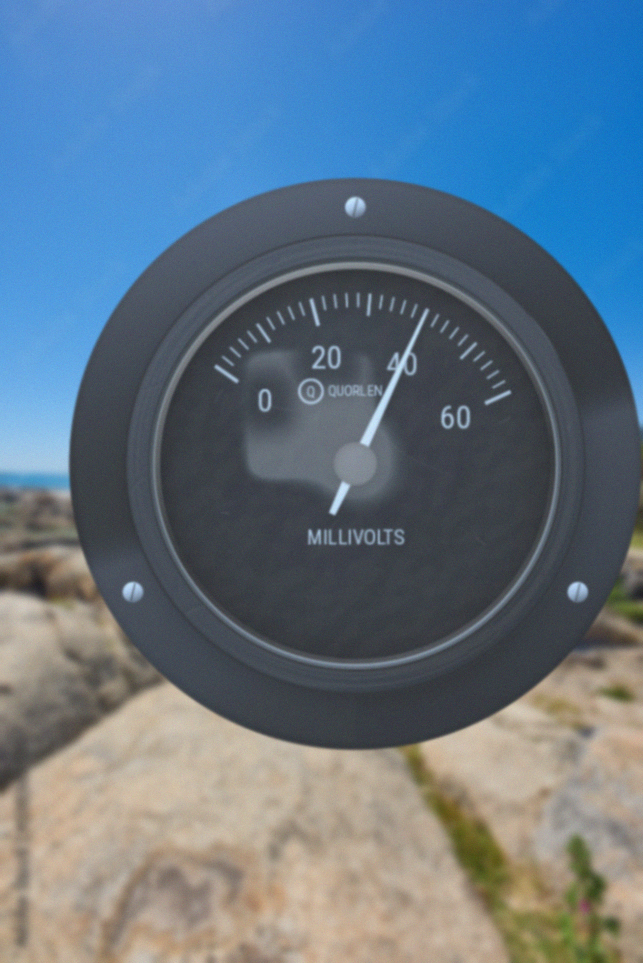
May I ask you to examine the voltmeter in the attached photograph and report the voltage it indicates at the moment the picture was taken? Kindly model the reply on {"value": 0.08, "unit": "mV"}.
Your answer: {"value": 40, "unit": "mV"}
